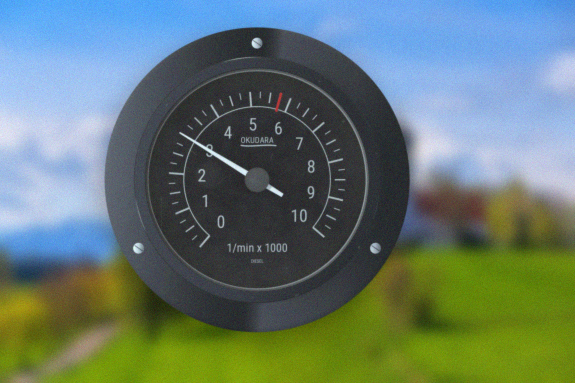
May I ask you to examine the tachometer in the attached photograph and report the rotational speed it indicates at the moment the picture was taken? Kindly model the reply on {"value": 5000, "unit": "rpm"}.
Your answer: {"value": 3000, "unit": "rpm"}
